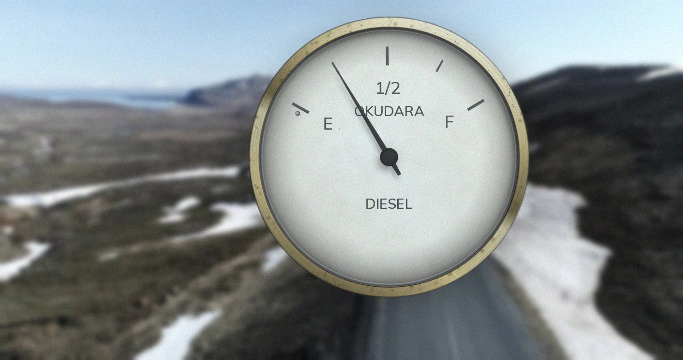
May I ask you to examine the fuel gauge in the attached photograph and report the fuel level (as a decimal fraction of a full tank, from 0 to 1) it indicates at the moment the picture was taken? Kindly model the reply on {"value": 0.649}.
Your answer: {"value": 0.25}
